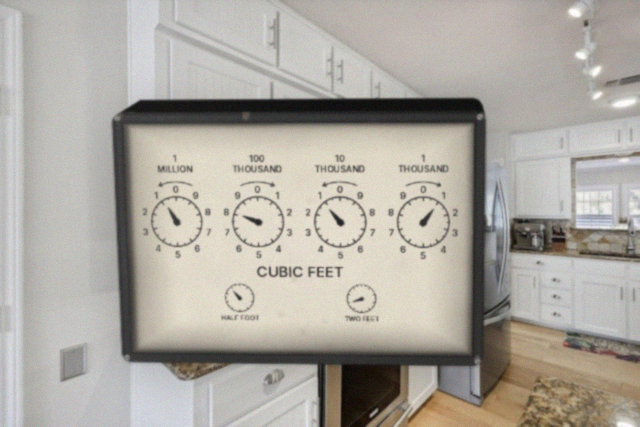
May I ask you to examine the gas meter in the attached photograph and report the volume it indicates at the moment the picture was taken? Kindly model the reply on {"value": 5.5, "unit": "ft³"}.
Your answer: {"value": 81100, "unit": "ft³"}
